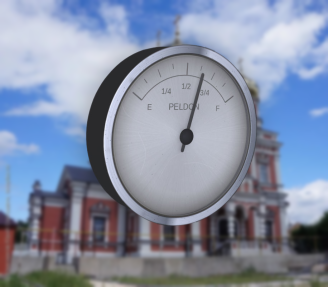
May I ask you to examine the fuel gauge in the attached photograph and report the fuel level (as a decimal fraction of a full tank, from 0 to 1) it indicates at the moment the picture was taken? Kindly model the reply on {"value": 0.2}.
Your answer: {"value": 0.625}
